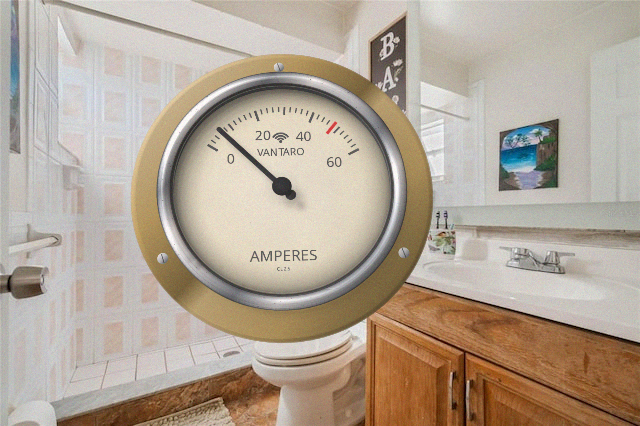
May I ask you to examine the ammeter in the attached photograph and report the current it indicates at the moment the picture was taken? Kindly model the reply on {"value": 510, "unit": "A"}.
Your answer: {"value": 6, "unit": "A"}
